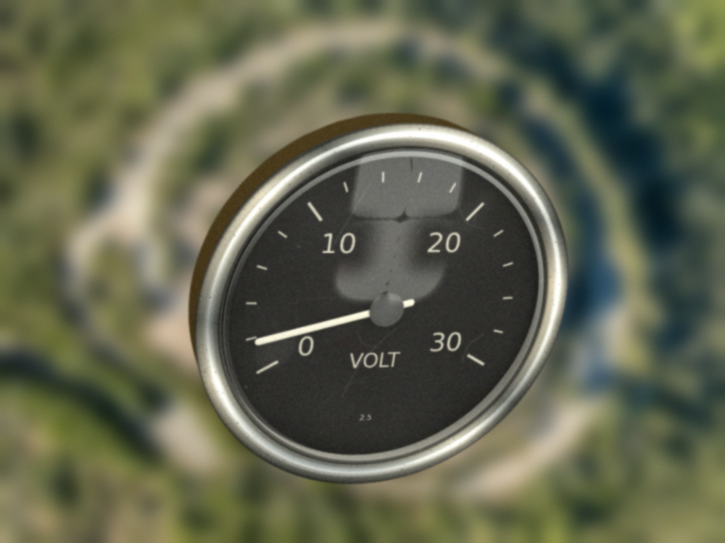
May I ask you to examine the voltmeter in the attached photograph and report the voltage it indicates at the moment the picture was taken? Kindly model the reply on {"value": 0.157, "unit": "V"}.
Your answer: {"value": 2, "unit": "V"}
